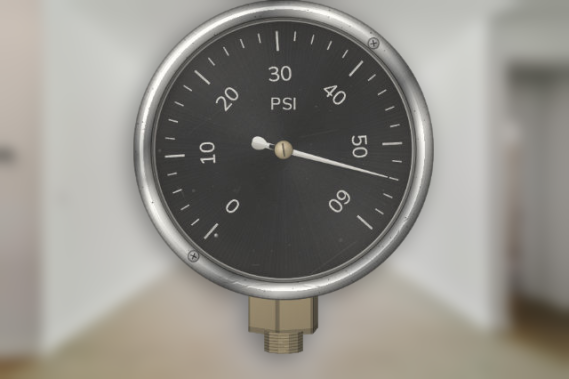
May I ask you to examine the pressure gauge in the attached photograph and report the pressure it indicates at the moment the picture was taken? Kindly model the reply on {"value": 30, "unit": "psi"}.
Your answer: {"value": 54, "unit": "psi"}
